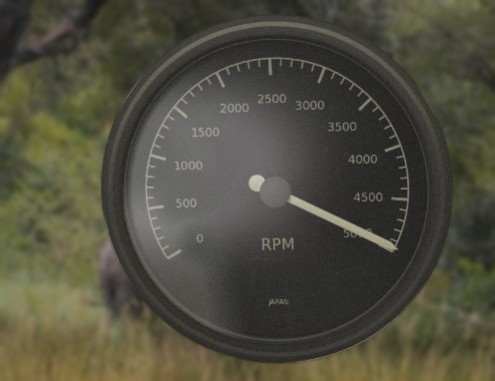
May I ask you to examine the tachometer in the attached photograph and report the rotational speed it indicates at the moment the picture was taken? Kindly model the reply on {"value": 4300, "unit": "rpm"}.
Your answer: {"value": 4950, "unit": "rpm"}
